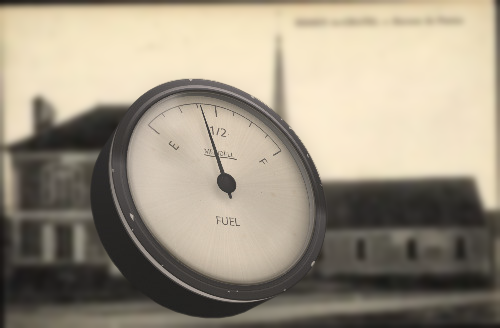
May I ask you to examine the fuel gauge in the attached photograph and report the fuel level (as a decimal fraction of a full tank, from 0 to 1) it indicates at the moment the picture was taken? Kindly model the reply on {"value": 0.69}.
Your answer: {"value": 0.375}
